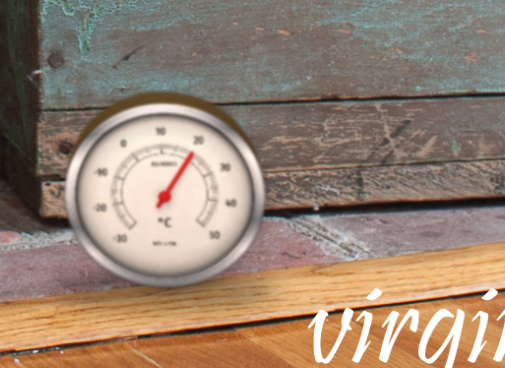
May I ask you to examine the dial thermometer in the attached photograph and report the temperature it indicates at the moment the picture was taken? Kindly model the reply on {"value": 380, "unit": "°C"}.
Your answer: {"value": 20, "unit": "°C"}
